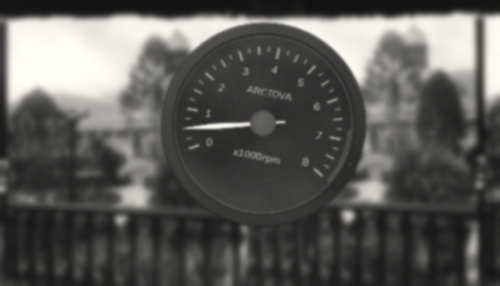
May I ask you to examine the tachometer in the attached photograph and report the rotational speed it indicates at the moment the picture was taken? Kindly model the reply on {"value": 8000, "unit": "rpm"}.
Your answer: {"value": 500, "unit": "rpm"}
